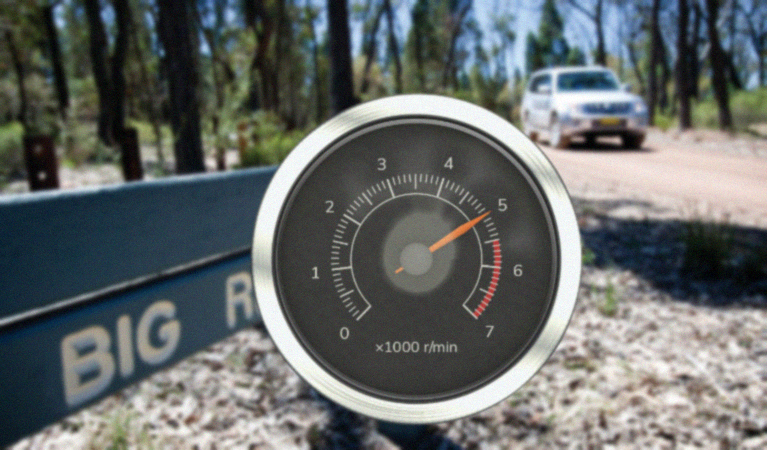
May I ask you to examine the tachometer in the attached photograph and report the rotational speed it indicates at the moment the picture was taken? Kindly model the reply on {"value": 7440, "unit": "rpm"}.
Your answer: {"value": 5000, "unit": "rpm"}
